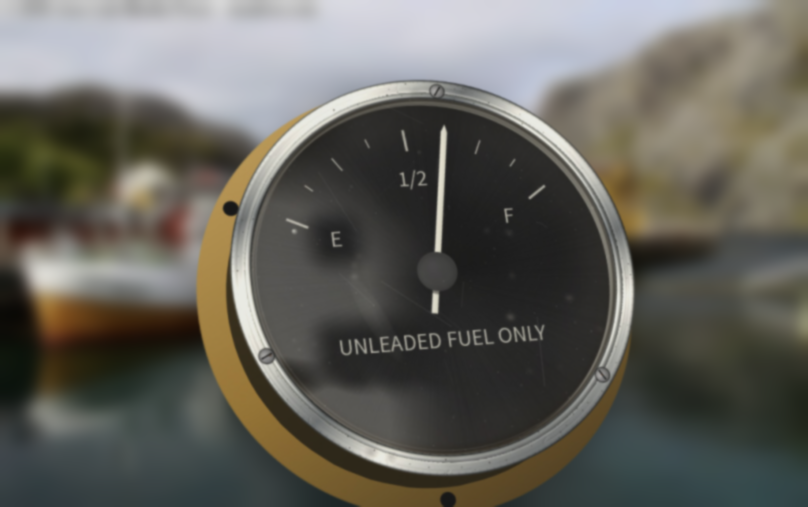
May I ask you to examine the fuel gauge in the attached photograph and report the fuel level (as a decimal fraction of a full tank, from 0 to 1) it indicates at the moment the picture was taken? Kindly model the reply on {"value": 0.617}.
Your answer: {"value": 0.625}
